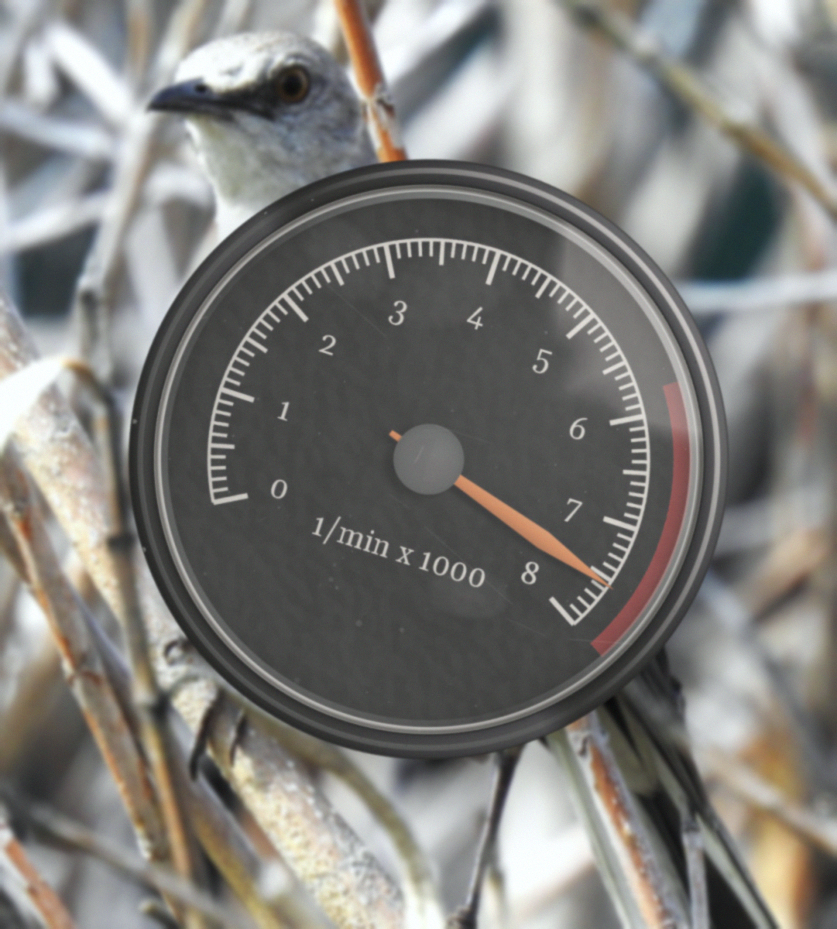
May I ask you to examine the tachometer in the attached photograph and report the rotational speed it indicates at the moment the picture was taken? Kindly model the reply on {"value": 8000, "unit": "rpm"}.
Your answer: {"value": 7550, "unit": "rpm"}
